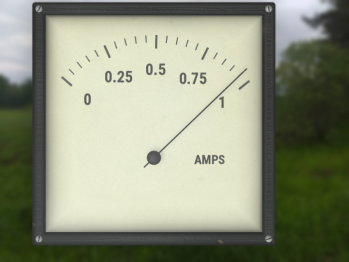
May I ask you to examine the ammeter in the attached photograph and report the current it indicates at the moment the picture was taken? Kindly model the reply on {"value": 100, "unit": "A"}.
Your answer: {"value": 0.95, "unit": "A"}
